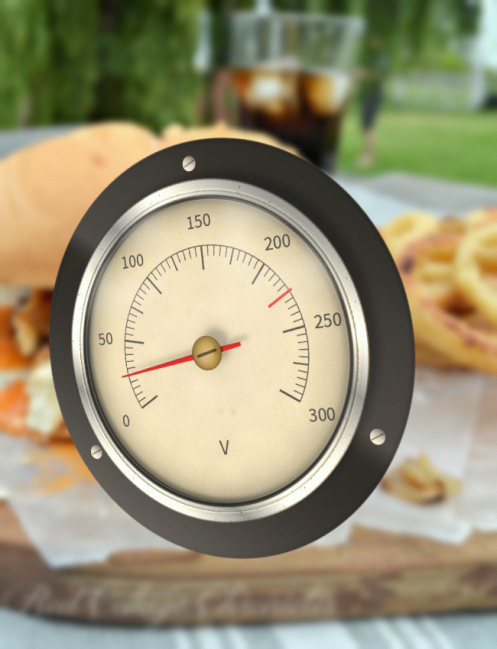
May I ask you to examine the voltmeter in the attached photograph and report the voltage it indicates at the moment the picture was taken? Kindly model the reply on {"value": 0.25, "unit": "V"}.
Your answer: {"value": 25, "unit": "V"}
